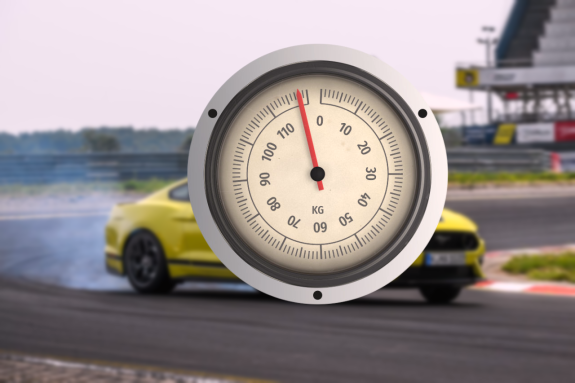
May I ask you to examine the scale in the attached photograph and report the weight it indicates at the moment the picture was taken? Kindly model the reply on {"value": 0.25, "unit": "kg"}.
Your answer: {"value": 118, "unit": "kg"}
